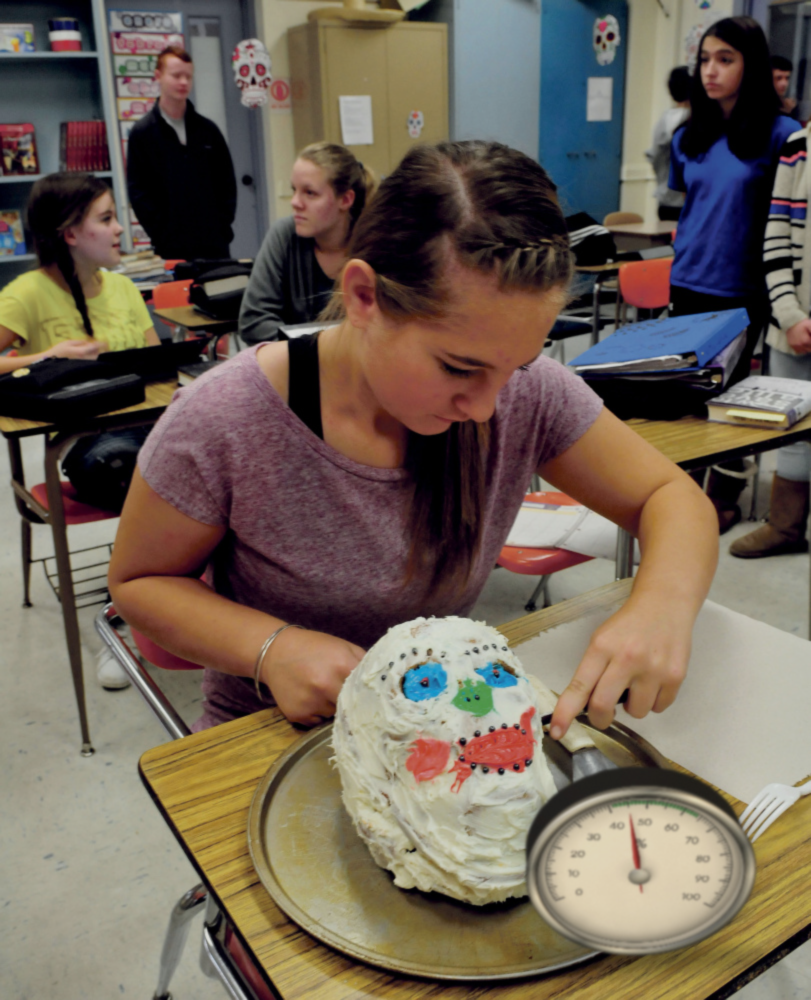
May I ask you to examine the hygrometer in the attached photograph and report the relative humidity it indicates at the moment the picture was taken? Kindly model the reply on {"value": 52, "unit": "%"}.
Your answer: {"value": 45, "unit": "%"}
